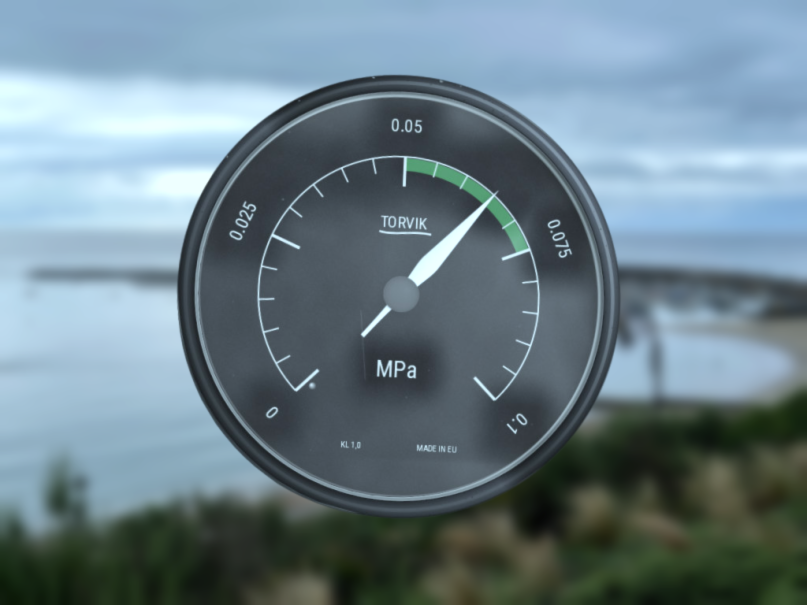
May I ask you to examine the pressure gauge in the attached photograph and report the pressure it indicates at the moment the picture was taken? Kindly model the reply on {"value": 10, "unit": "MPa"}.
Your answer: {"value": 0.065, "unit": "MPa"}
